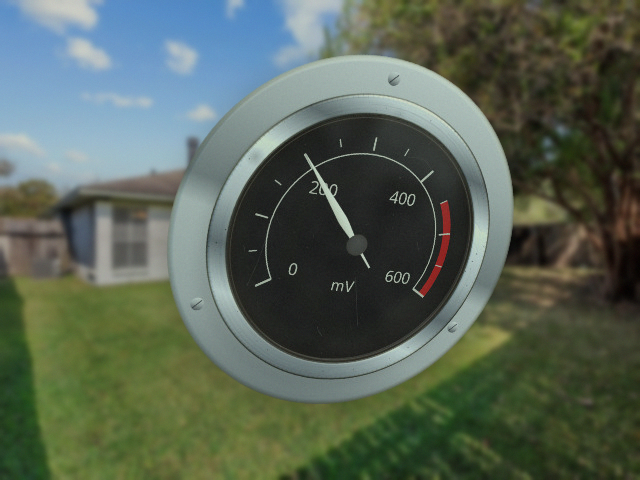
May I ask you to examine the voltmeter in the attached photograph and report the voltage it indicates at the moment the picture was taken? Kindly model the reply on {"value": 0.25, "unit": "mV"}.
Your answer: {"value": 200, "unit": "mV"}
